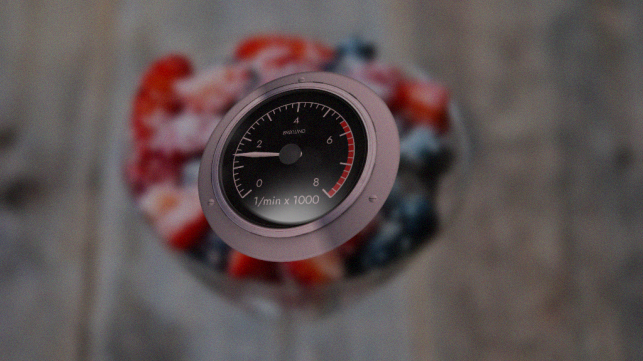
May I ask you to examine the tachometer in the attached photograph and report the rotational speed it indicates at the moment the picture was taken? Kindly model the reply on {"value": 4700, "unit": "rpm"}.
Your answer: {"value": 1400, "unit": "rpm"}
